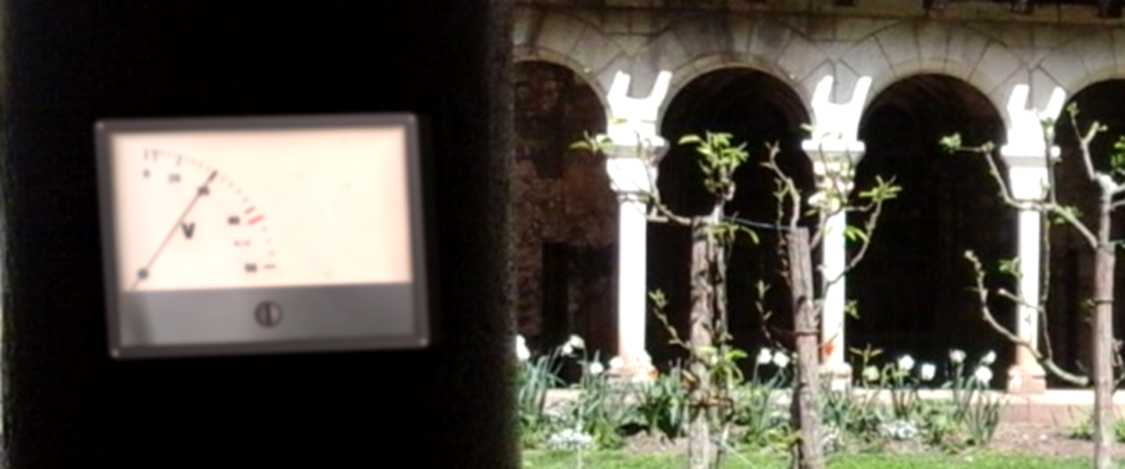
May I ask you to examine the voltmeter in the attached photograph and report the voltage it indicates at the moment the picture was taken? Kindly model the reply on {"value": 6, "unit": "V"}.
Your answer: {"value": 30, "unit": "V"}
